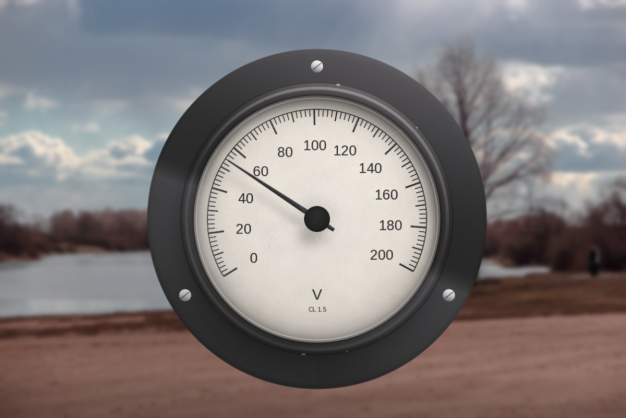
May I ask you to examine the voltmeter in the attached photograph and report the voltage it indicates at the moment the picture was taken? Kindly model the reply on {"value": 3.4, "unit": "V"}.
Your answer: {"value": 54, "unit": "V"}
